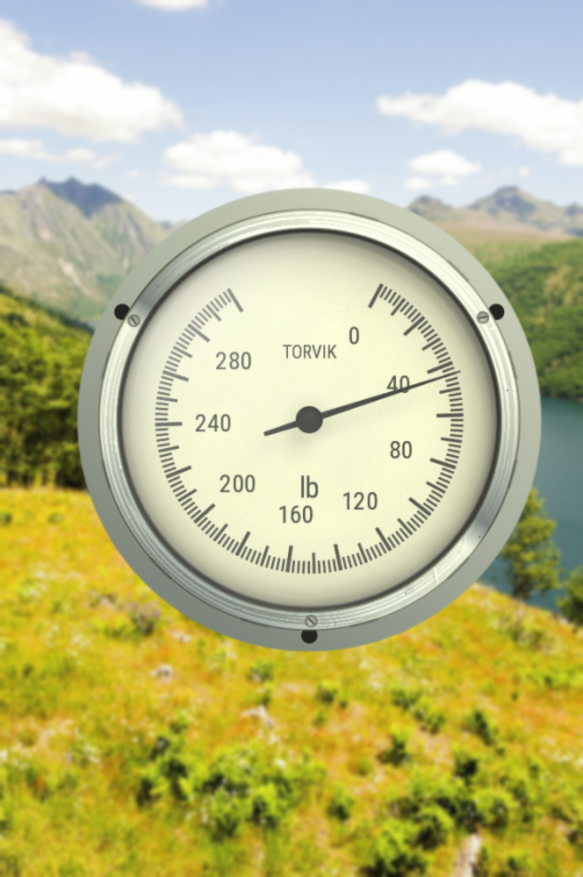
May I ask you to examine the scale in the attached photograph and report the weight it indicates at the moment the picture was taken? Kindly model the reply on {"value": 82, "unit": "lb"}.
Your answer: {"value": 44, "unit": "lb"}
